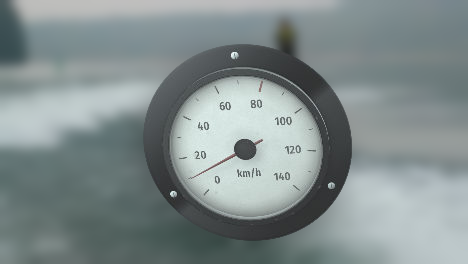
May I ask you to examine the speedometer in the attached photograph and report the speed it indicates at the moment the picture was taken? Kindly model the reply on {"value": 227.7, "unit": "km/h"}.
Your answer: {"value": 10, "unit": "km/h"}
